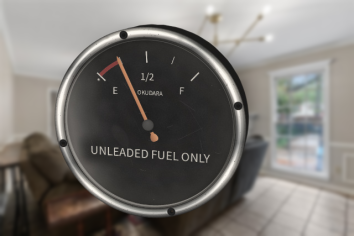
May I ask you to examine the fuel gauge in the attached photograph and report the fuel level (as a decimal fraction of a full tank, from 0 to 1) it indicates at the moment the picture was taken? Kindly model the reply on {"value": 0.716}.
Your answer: {"value": 0.25}
